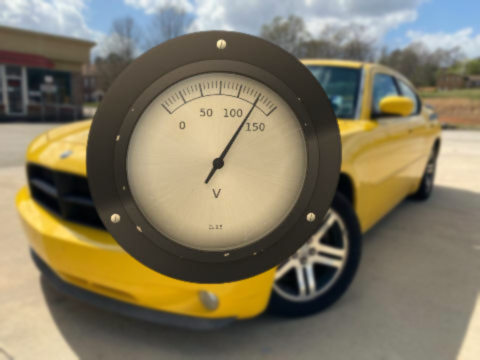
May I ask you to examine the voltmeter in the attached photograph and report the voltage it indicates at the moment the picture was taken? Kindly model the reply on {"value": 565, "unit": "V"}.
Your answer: {"value": 125, "unit": "V"}
